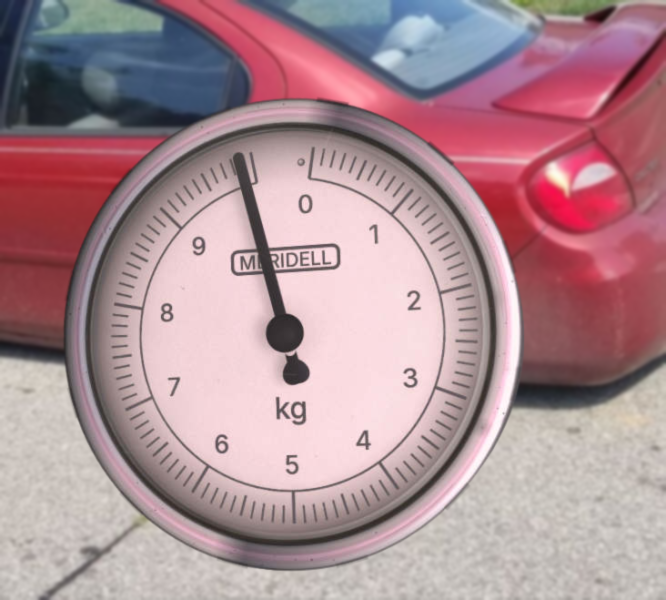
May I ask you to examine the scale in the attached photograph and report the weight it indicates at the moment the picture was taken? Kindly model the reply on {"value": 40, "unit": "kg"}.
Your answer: {"value": 9.9, "unit": "kg"}
